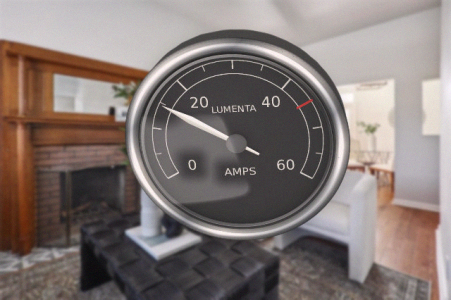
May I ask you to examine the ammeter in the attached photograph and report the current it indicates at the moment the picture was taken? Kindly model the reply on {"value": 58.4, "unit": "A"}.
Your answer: {"value": 15, "unit": "A"}
